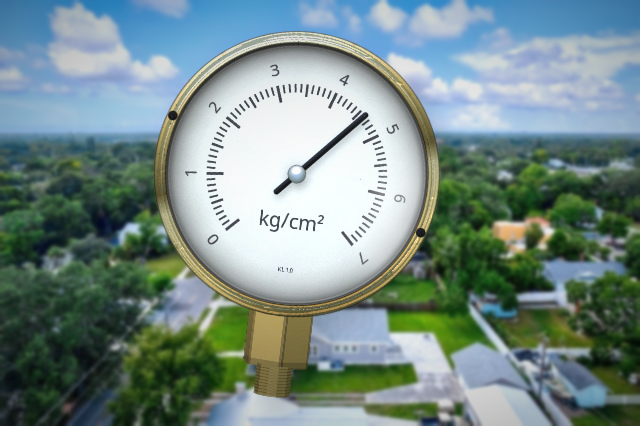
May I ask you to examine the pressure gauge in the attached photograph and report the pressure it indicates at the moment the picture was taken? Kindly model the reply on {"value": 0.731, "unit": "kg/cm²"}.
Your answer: {"value": 4.6, "unit": "kg/cm²"}
